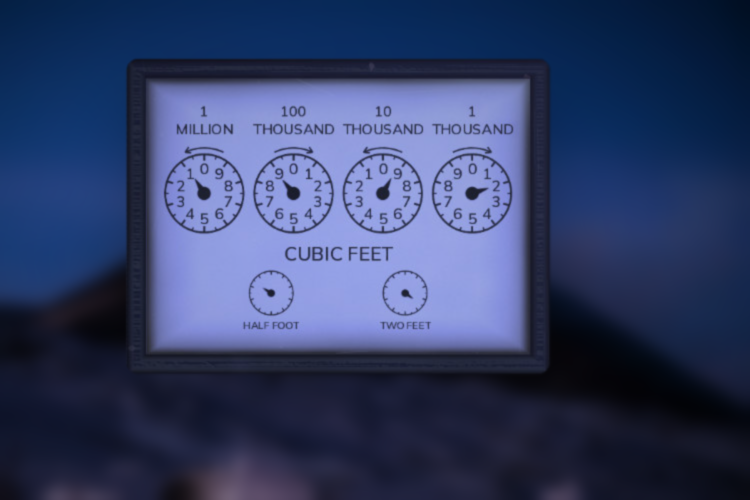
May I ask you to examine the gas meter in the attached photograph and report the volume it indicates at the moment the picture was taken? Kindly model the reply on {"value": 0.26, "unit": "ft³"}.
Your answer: {"value": 89200, "unit": "ft³"}
